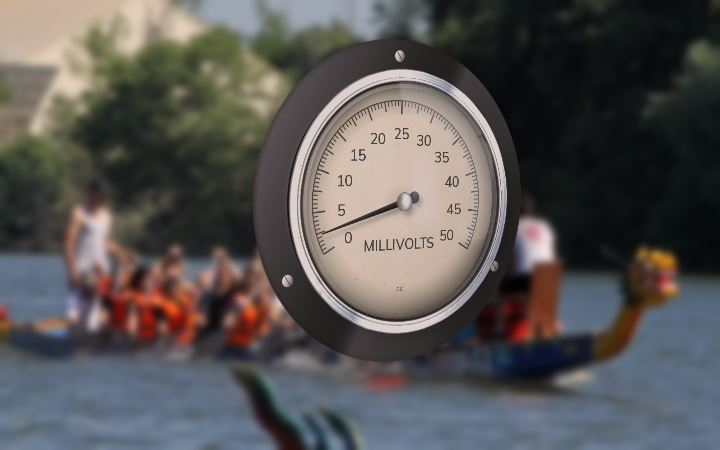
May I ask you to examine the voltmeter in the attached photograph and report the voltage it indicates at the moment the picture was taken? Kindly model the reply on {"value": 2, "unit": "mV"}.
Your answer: {"value": 2.5, "unit": "mV"}
